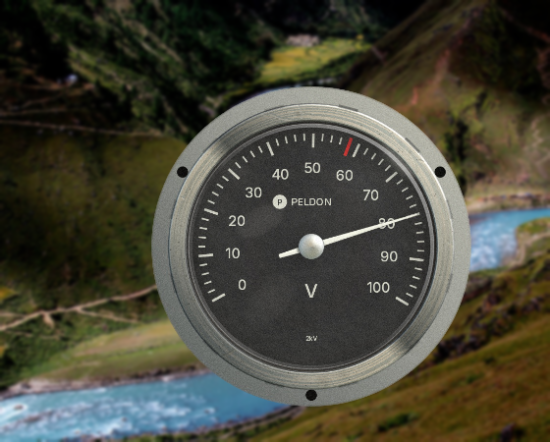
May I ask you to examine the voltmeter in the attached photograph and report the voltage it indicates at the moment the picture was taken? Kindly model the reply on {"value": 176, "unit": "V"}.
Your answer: {"value": 80, "unit": "V"}
